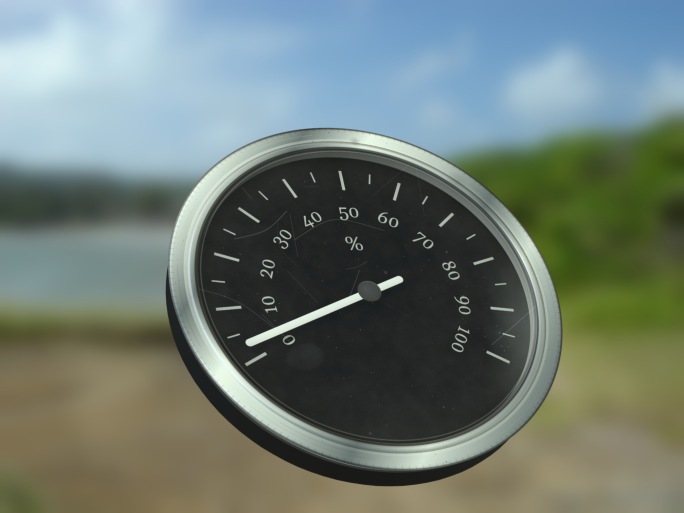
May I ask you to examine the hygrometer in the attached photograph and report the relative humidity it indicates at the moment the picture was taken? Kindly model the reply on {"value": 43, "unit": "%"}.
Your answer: {"value": 2.5, "unit": "%"}
